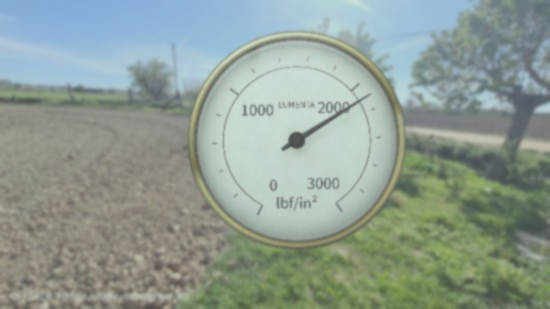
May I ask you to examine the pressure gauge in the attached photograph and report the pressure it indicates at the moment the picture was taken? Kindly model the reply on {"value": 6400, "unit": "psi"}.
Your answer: {"value": 2100, "unit": "psi"}
